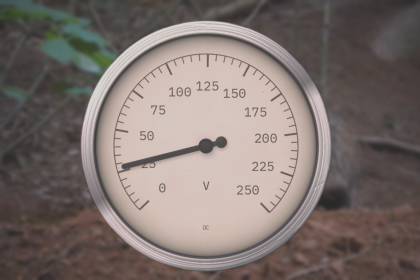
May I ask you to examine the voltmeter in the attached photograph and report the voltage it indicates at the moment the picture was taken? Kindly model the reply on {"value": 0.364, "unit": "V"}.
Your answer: {"value": 27.5, "unit": "V"}
